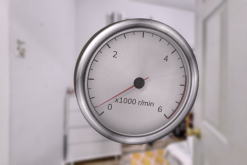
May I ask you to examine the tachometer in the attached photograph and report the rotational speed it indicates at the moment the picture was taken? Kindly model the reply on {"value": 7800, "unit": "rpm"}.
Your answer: {"value": 250, "unit": "rpm"}
